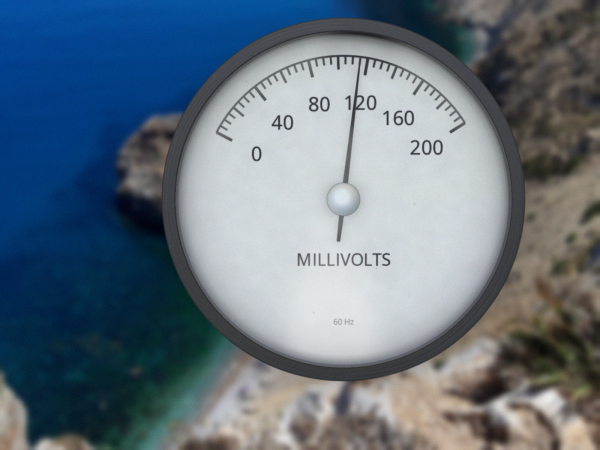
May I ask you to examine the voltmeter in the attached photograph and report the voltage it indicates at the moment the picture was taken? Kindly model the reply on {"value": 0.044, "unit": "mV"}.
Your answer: {"value": 115, "unit": "mV"}
